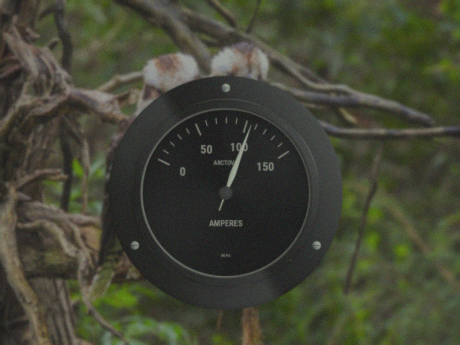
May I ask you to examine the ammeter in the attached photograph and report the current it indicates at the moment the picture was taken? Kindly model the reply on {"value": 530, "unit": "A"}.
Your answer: {"value": 105, "unit": "A"}
